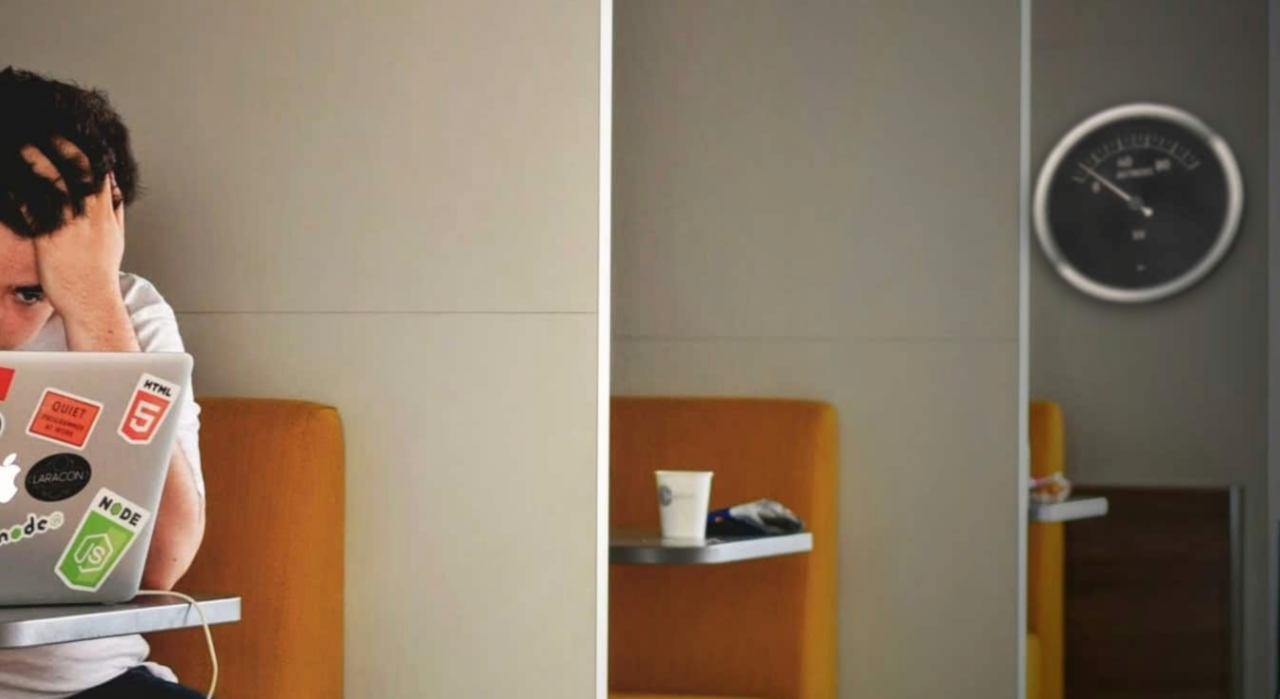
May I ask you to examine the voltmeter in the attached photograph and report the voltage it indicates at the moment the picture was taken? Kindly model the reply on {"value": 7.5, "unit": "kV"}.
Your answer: {"value": 10, "unit": "kV"}
